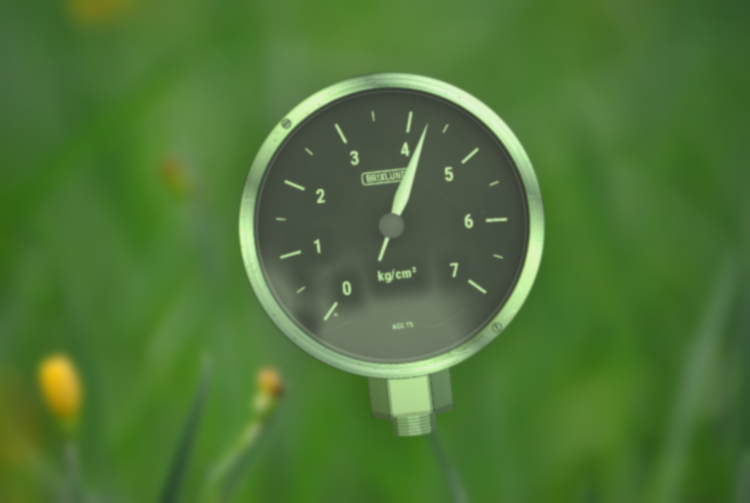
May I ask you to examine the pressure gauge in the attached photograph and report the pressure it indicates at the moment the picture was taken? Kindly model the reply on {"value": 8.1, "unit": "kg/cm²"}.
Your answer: {"value": 4.25, "unit": "kg/cm²"}
